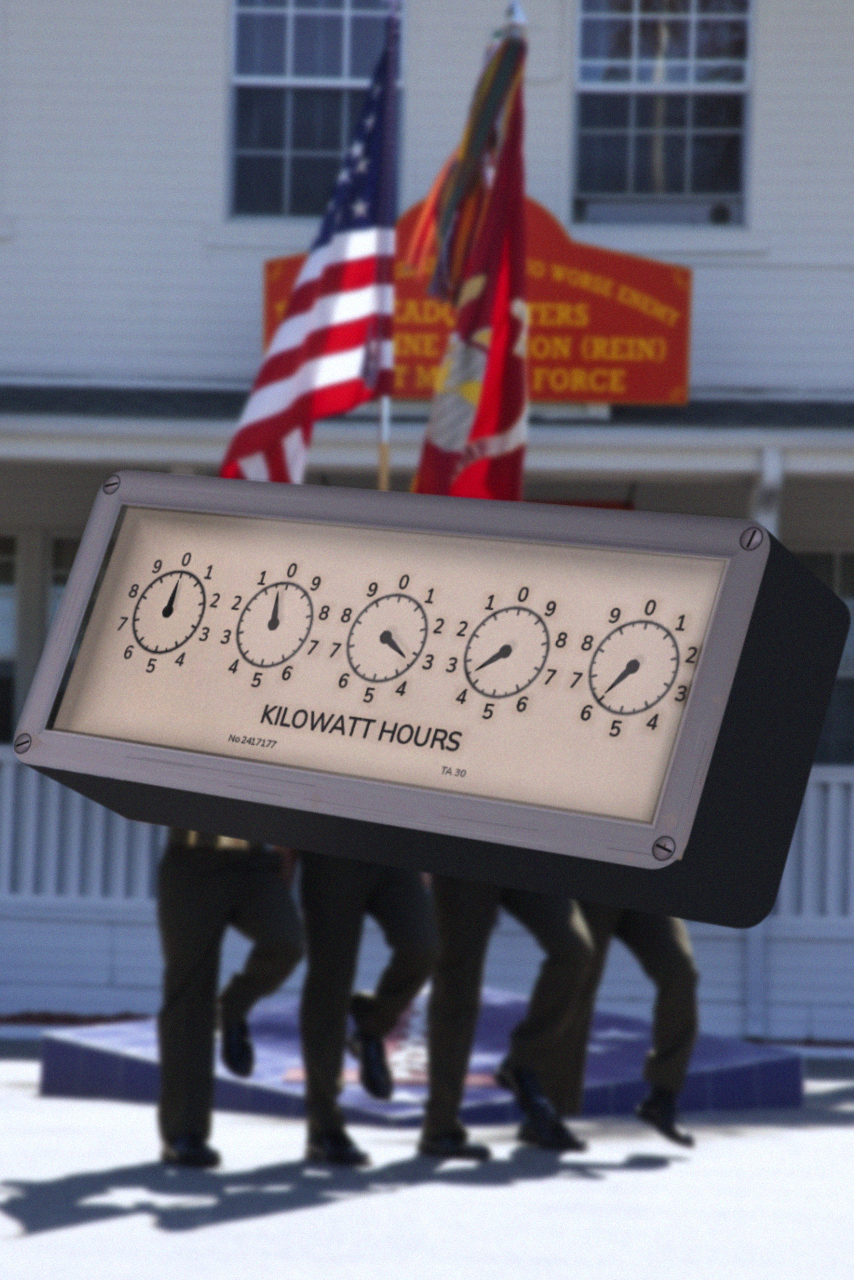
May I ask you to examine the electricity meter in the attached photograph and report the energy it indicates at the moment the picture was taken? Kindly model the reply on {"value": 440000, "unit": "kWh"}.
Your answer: {"value": 336, "unit": "kWh"}
